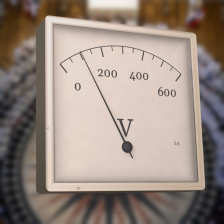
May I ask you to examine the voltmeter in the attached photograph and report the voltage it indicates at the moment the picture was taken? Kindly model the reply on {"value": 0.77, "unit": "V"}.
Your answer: {"value": 100, "unit": "V"}
